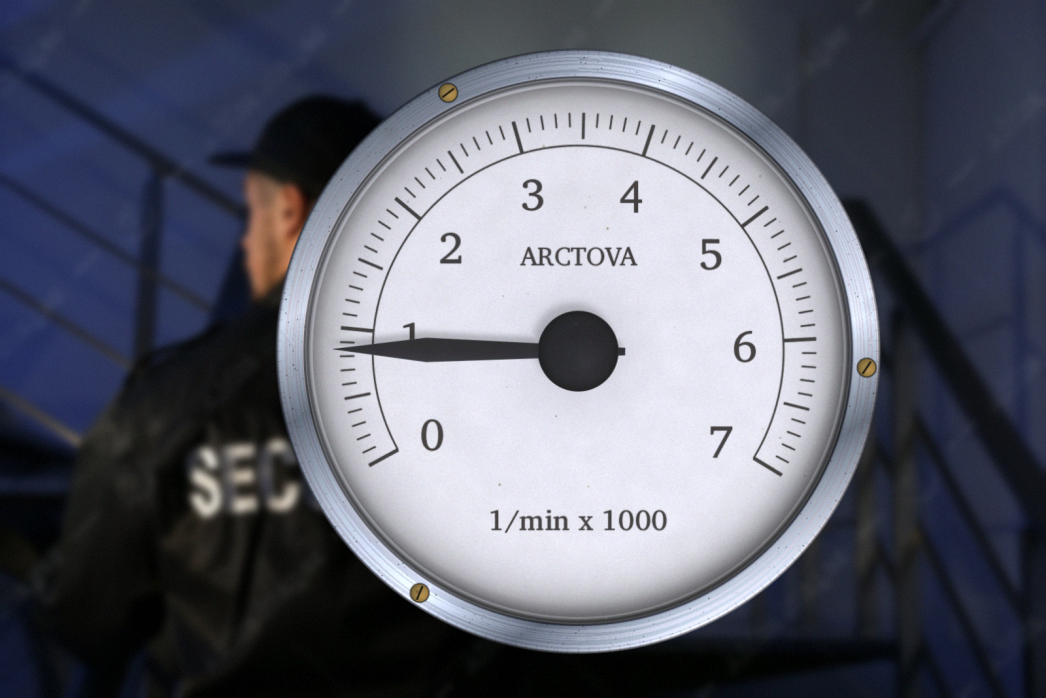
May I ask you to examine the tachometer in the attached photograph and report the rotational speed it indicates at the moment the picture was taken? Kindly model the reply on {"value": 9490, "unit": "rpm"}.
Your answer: {"value": 850, "unit": "rpm"}
